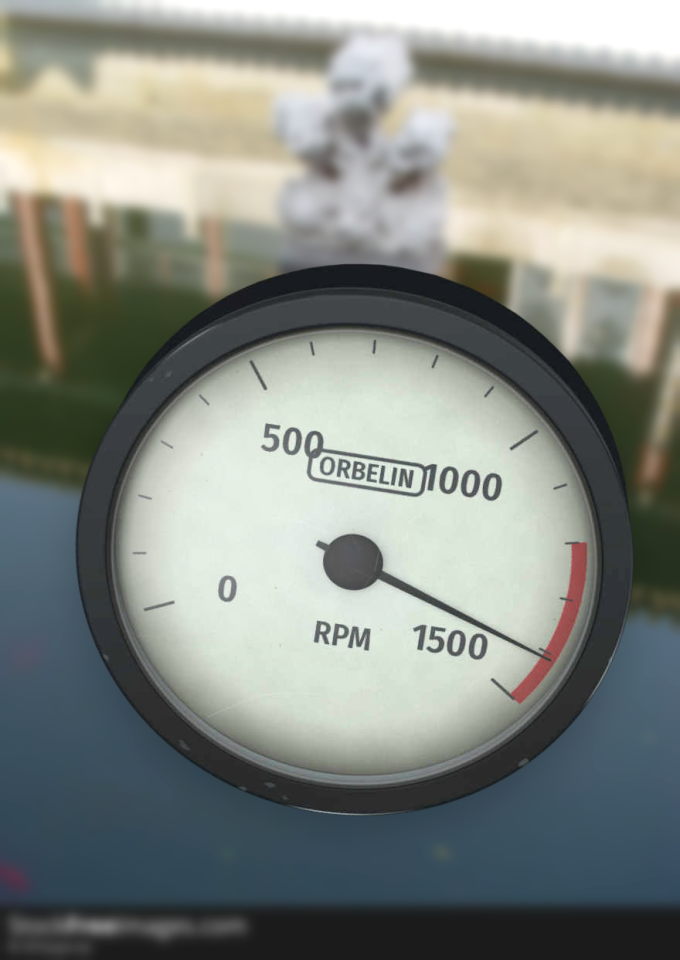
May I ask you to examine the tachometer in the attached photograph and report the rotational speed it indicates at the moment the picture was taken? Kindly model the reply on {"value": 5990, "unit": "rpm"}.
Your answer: {"value": 1400, "unit": "rpm"}
